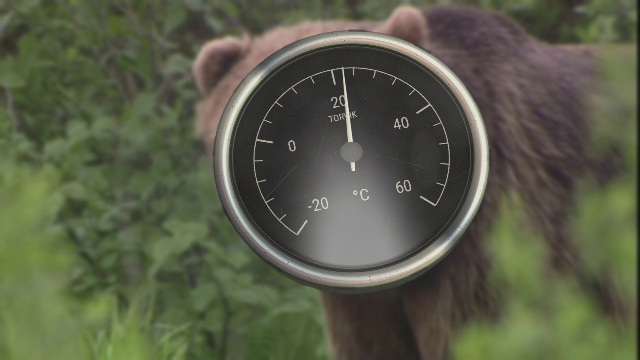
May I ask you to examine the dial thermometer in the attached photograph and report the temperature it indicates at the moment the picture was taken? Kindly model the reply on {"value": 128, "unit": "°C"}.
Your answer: {"value": 22, "unit": "°C"}
